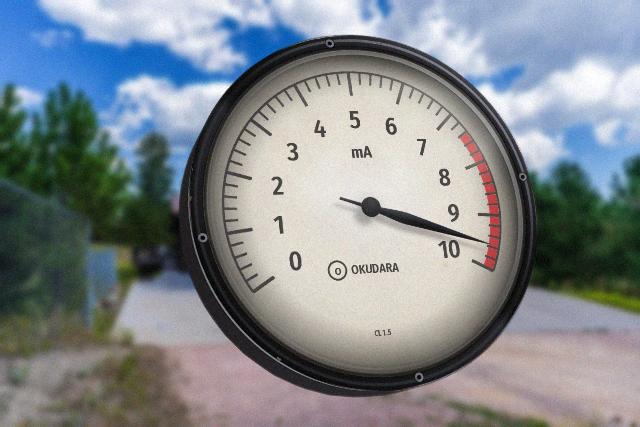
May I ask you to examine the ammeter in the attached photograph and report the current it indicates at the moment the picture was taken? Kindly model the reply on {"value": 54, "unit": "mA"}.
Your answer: {"value": 9.6, "unit": "mA"}
